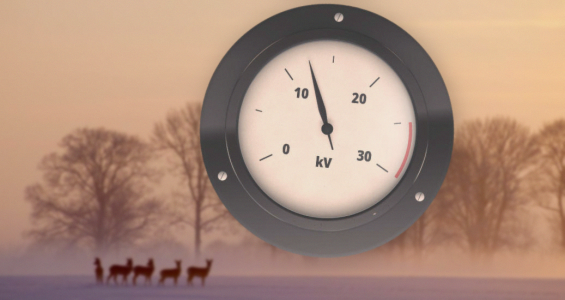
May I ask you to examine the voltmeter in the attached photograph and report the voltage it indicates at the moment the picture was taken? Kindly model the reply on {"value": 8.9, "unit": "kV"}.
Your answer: {"value": 12.5, "unit": "kV"}
